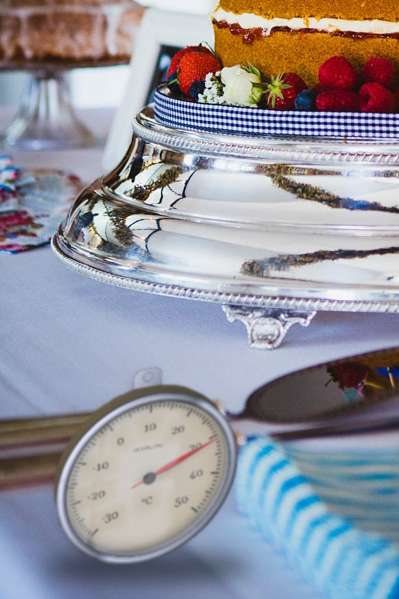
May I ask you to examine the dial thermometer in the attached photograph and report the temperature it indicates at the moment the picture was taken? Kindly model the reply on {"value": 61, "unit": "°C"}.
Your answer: {"value": 30, "unit": "°C"}
